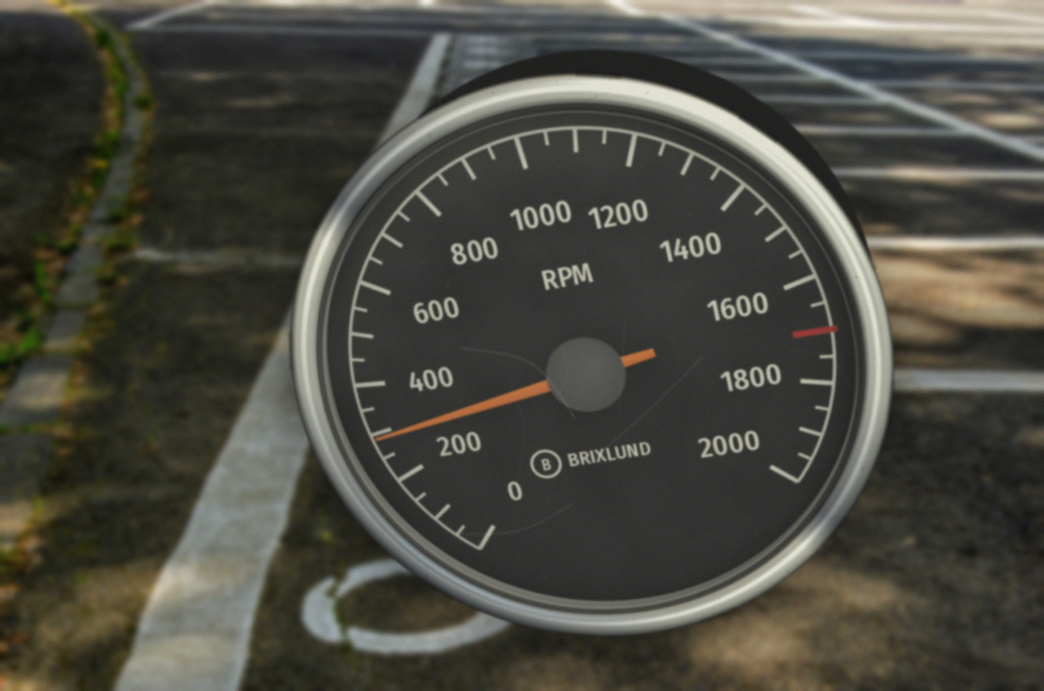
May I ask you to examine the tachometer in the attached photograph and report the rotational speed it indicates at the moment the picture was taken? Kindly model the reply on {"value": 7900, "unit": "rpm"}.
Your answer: {"value": 300, "unit": "rpm"}
